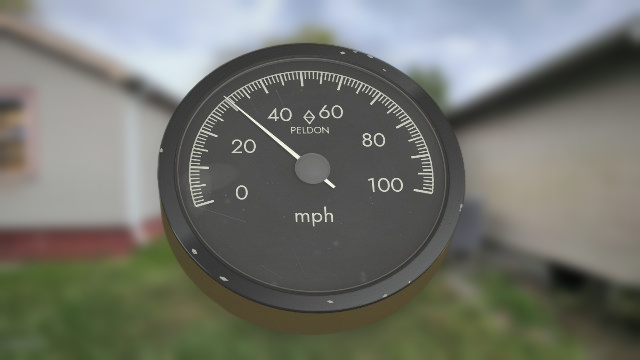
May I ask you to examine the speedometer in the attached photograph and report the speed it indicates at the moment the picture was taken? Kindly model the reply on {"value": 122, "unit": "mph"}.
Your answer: {"value": 30, "unit": "mph"}
